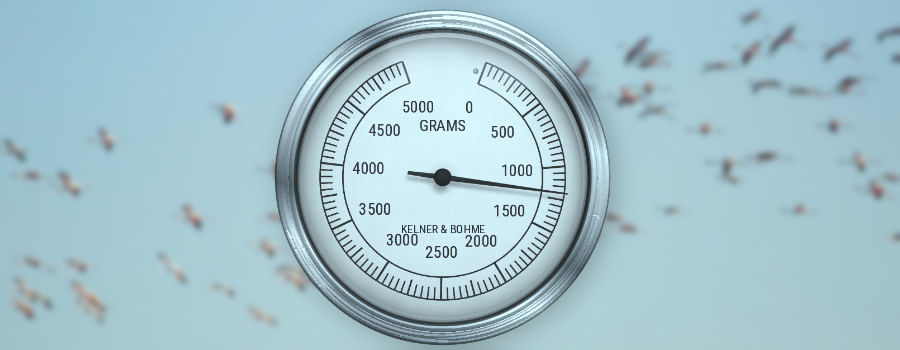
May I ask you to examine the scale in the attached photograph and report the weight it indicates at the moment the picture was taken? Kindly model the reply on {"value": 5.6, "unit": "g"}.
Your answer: {"value": 1200, "unit": "g"}
